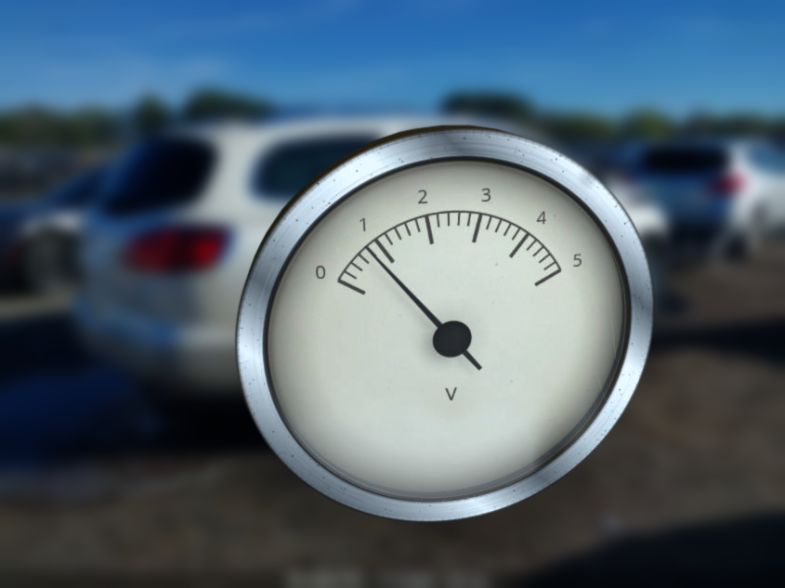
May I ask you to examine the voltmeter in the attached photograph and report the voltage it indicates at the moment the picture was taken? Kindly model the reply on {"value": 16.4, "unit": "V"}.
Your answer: {"value": 0.8, "unit": "V"}
